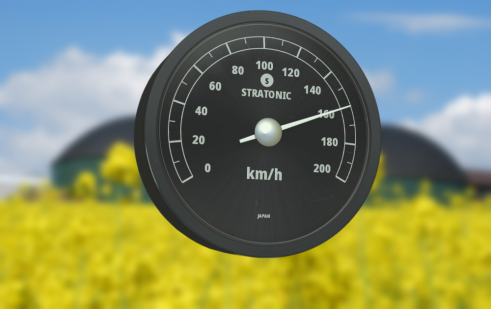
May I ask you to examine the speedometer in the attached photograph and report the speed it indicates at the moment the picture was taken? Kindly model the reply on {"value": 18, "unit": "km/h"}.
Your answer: {"value": 160, "unit": "km/h"}
